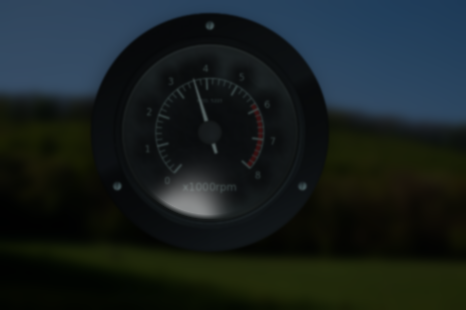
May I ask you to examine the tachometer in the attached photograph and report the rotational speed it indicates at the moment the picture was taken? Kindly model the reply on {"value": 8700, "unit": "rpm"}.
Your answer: {"value": 3600, "unit": "rpm"}
